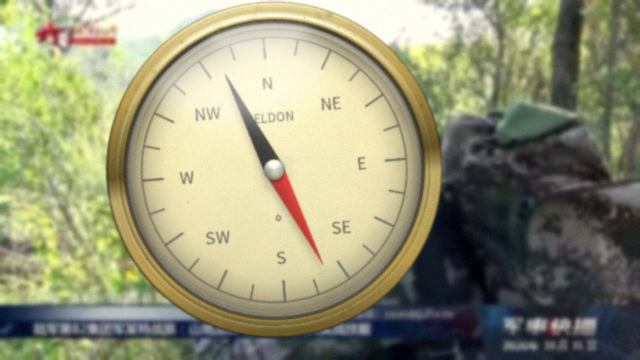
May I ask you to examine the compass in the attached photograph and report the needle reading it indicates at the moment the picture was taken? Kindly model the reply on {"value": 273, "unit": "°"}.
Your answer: {"value": 157.5, "unit": "°"}
